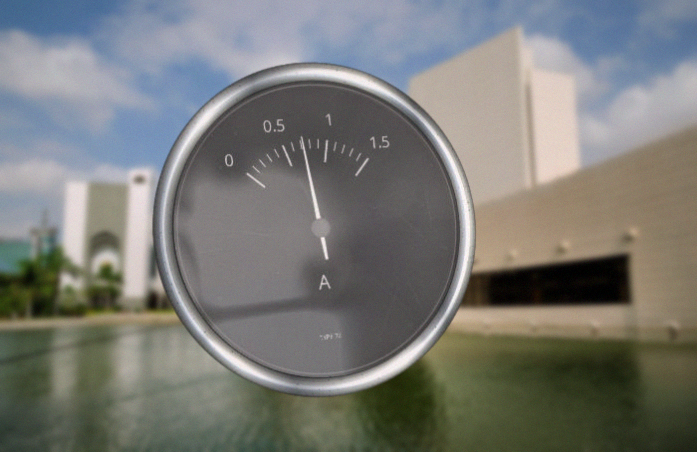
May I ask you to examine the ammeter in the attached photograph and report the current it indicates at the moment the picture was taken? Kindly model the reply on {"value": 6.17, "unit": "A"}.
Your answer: {"value": 0.7, "unit": "A"}
